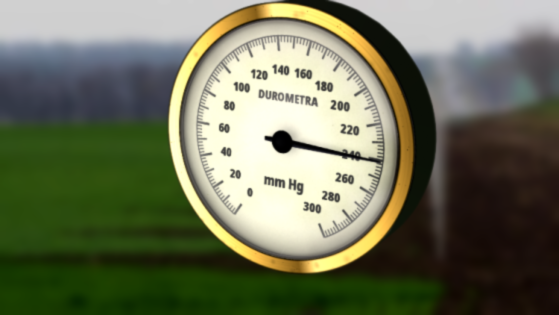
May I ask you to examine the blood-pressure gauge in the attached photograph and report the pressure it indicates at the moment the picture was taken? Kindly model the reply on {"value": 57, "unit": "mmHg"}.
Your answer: {"value": 240, "unit": "mmHg"}
